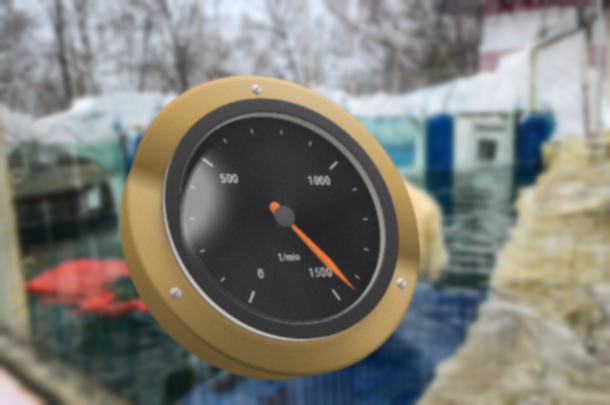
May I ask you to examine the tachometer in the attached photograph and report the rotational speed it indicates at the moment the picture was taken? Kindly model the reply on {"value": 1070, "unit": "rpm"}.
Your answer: {"value": 1450, "unit": "rpm"}
